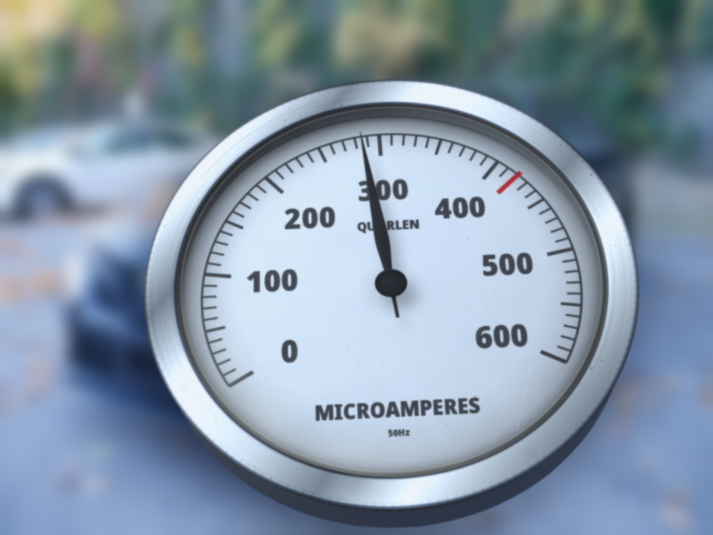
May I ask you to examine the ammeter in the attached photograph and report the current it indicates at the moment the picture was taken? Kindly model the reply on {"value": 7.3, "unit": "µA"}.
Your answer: {"value": 285, "unit": "µA"}
